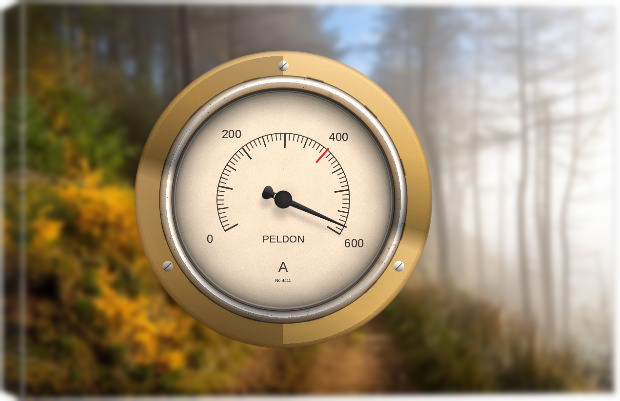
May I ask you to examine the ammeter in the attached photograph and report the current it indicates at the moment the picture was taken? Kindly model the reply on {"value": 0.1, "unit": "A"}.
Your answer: {"value": 580, "unit": "A"}
